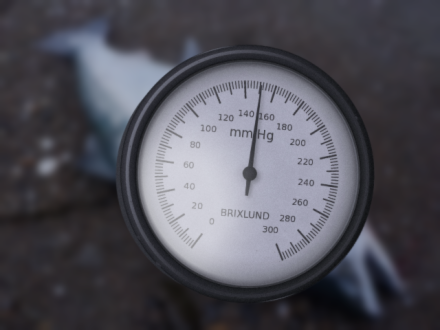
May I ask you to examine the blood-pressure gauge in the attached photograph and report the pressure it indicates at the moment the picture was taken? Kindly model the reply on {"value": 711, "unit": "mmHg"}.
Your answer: {"value": 150, "unit": "mmHg"}
